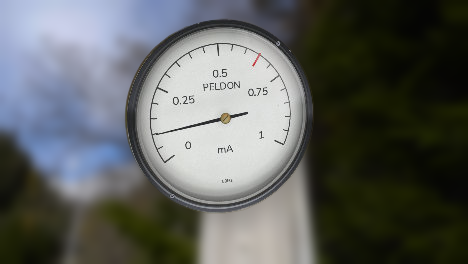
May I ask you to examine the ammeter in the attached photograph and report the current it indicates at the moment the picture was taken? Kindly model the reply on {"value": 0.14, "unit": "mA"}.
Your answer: {"value": 0.1, "unit": "mA"}
